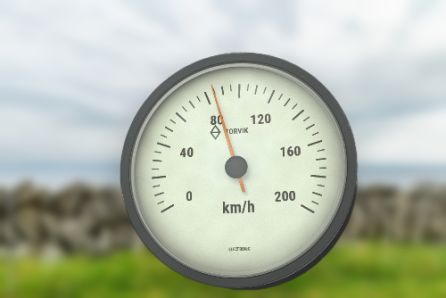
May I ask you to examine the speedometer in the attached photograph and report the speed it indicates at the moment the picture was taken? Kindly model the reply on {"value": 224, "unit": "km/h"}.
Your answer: {"value": 85, "unit": "km/h"}
